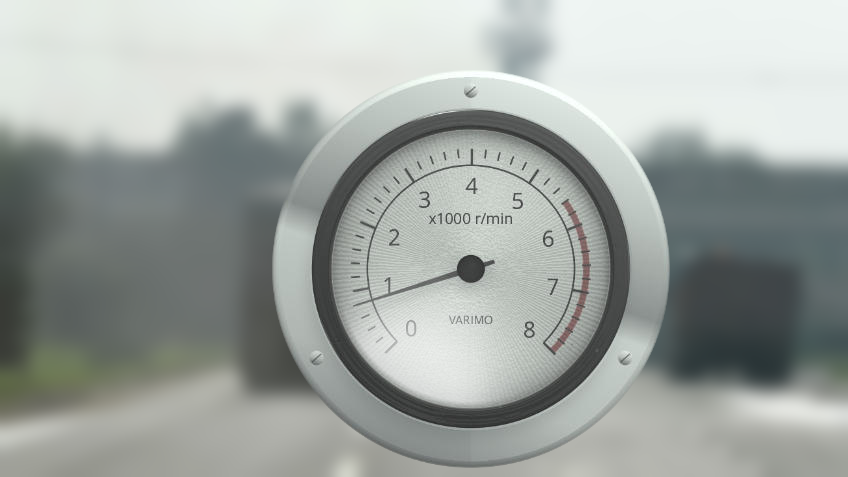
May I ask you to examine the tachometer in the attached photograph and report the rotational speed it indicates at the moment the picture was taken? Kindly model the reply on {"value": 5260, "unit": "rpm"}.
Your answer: {"value": 800, "unit": "rpm"}
